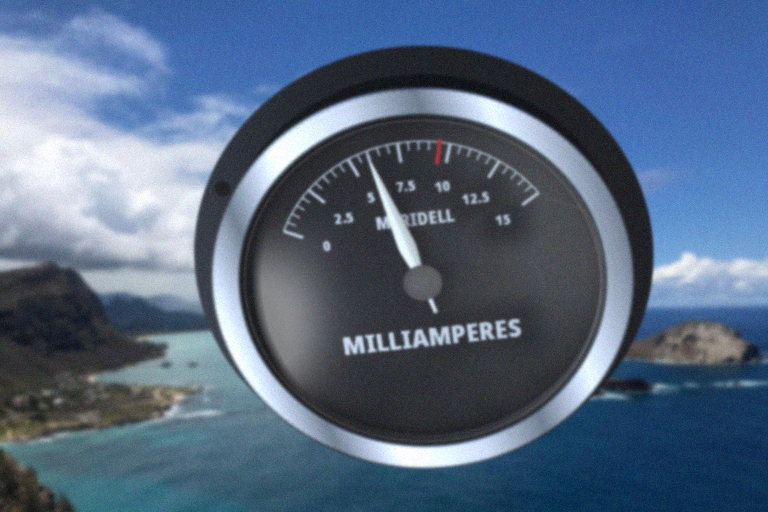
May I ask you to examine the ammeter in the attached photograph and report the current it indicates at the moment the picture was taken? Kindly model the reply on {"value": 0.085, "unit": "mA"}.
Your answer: {"value": 6, "unit": "mA"}
